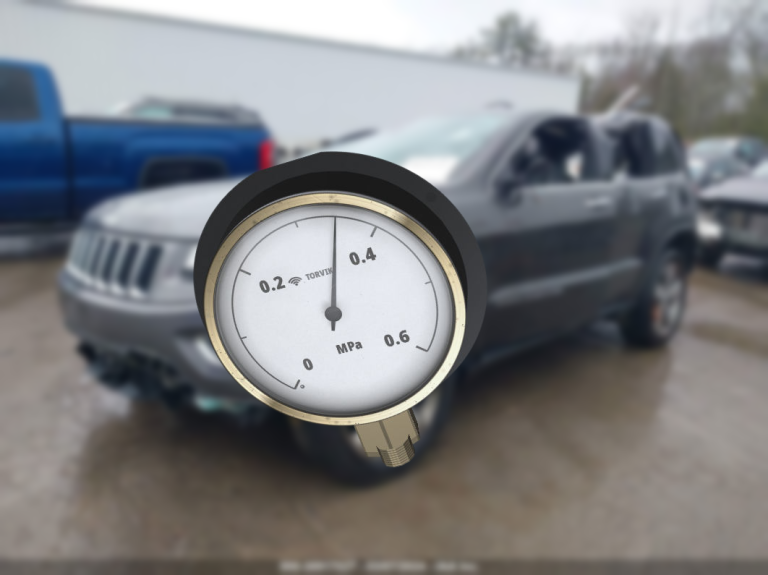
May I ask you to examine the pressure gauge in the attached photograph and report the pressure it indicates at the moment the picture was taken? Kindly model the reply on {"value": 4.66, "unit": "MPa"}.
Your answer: {"value": 0.35, "unit": "MPa"}
